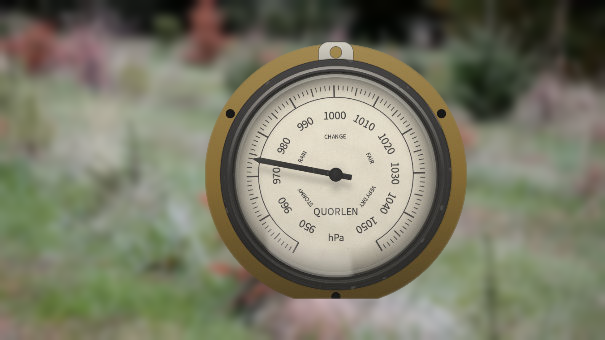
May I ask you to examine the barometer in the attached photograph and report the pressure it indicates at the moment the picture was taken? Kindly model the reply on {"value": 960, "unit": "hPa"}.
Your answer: {"value": 974, "unit": "hPa"}
